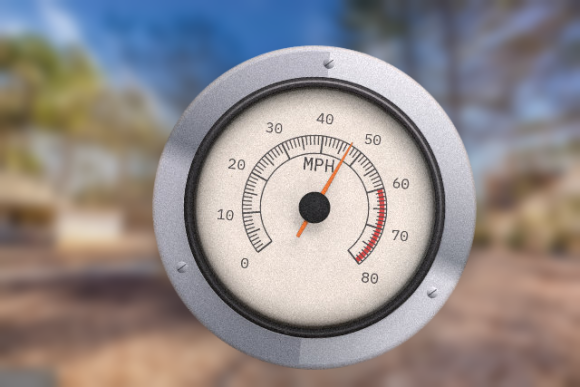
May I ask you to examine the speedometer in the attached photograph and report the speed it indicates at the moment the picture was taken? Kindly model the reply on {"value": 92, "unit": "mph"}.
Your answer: {"value": 47, "unit": "mph"}
